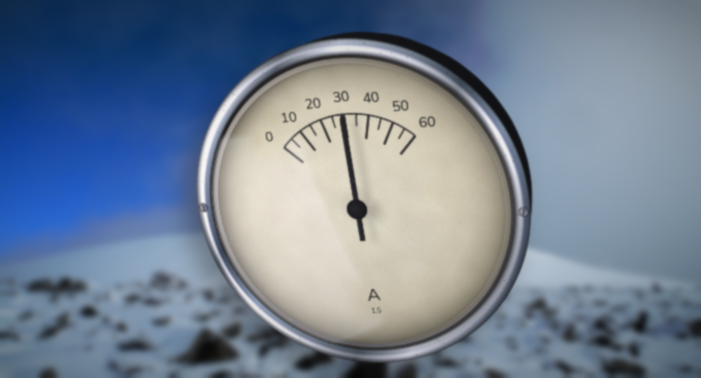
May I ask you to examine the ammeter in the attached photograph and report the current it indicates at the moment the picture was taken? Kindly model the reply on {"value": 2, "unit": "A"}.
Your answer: {"value": 30, "unit": "A"}
